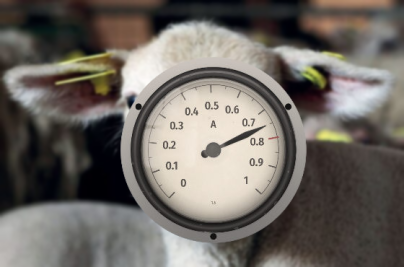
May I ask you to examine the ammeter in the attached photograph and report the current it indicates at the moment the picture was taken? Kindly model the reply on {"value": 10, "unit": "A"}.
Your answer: {"value": 0.75, "unit": "A"}
